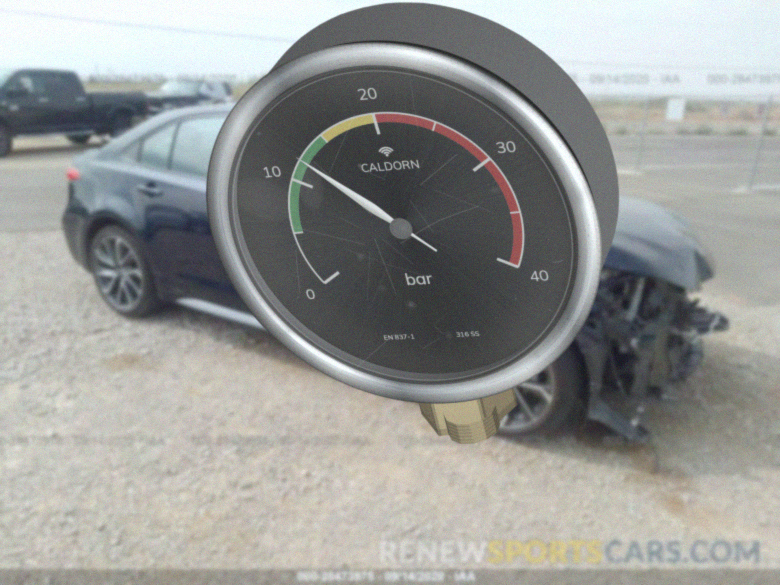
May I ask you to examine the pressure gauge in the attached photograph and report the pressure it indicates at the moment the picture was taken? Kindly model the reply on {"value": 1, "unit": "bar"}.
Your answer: {"value": 12.5, "unit": "bar"}
